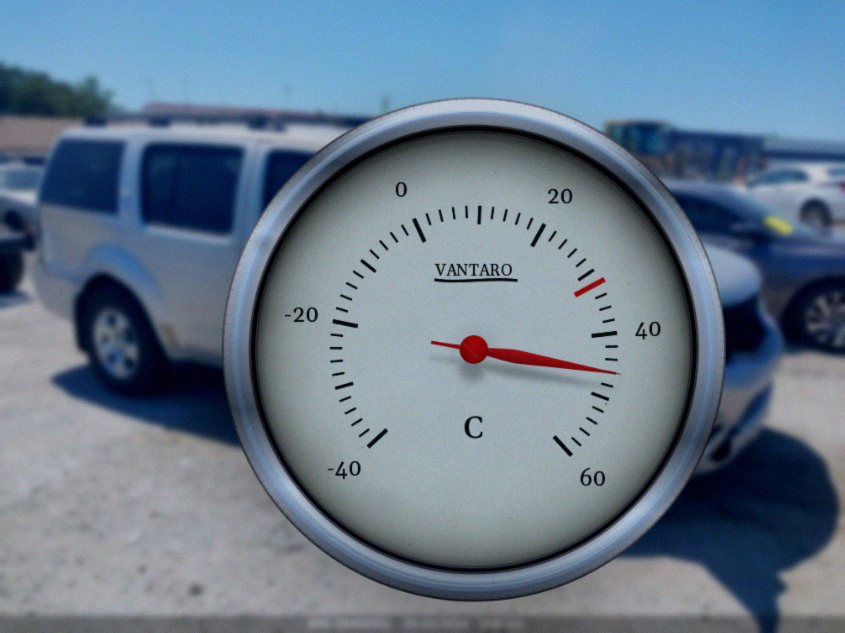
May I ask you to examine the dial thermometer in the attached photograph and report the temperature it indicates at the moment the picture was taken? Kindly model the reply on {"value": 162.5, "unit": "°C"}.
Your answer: {"value": 46, "unit": "°C"}
